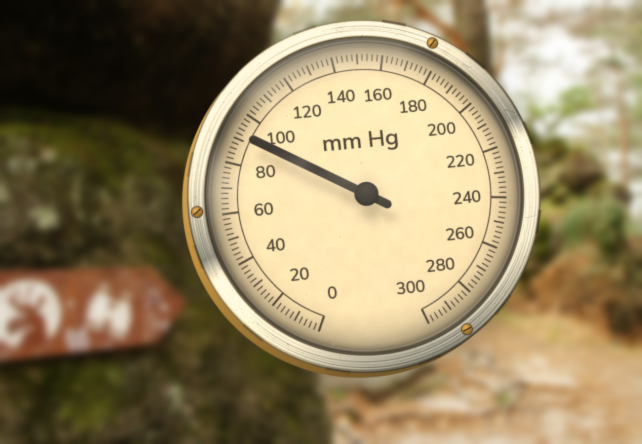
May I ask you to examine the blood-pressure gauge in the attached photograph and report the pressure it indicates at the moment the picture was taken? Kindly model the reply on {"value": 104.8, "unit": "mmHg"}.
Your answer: {"value": 92, "unit": "mmHg"}
